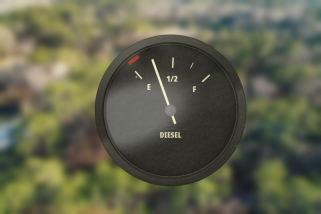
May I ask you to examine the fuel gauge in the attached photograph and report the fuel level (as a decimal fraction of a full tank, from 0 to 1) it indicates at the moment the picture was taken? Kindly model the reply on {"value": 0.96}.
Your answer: {"value": 0.25}
